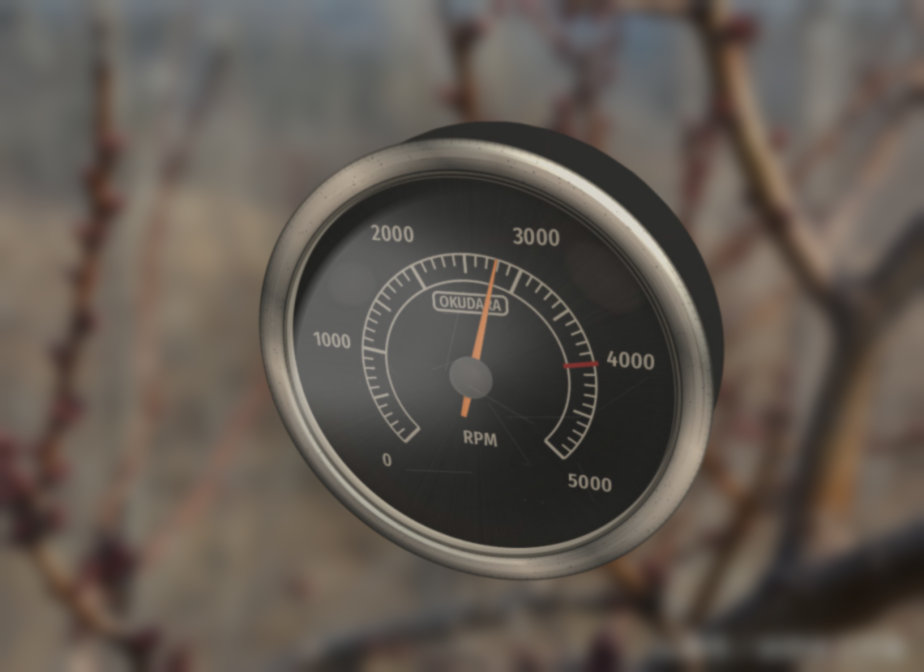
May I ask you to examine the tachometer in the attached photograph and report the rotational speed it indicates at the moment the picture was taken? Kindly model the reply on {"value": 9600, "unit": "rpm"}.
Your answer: {"value": 2800, "unit": "rpm"}
